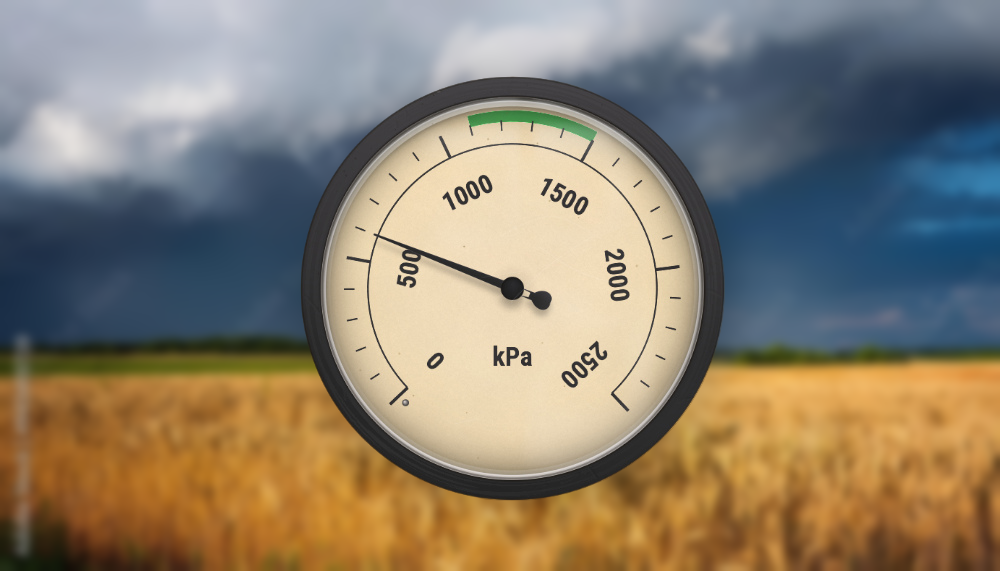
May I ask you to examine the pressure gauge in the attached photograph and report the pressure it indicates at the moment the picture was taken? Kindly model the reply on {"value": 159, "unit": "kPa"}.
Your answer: {"value": 600, "unit": "kPa"}
